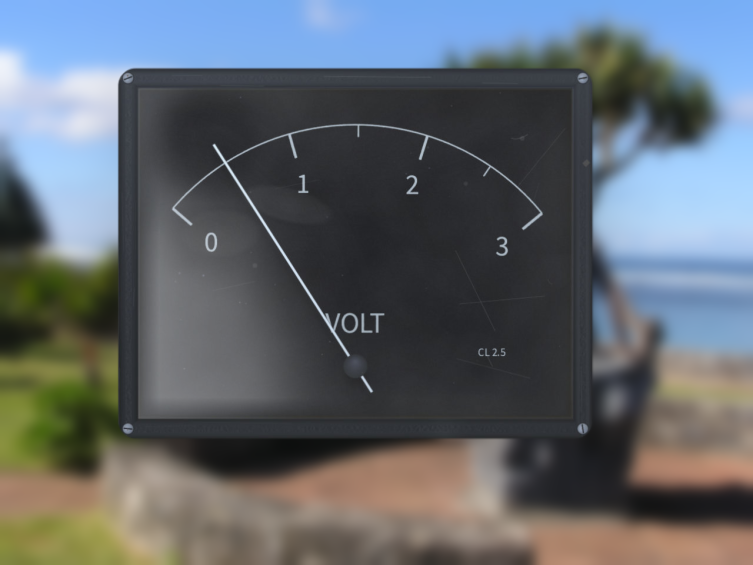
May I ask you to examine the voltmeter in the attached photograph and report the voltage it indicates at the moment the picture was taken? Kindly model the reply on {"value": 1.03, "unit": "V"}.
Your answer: {"value": 0.5, "unit": "V"}
